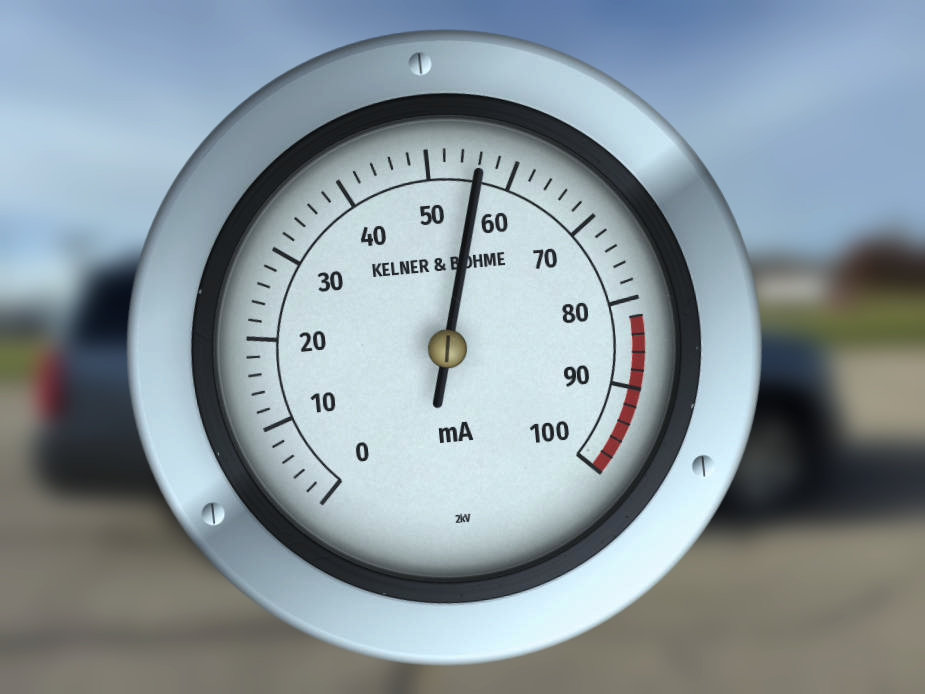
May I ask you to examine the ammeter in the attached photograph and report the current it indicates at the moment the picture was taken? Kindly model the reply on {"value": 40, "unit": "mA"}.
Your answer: {"value": 56, "unit": "mA"}
